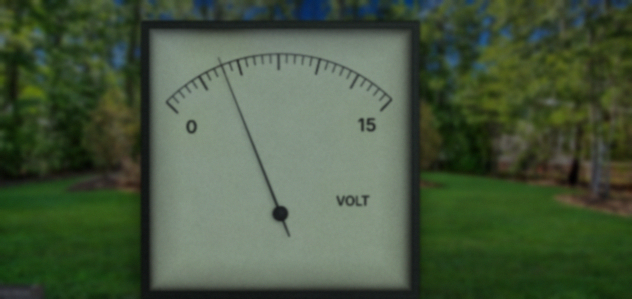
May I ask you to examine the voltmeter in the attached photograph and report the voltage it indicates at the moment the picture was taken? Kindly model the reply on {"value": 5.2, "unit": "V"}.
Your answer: {"value": 4, "unit": "V"}
